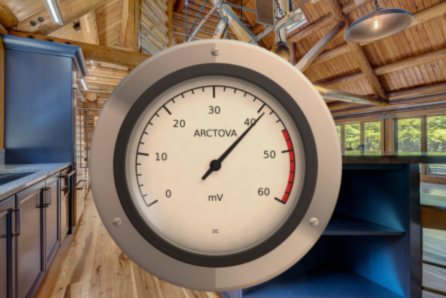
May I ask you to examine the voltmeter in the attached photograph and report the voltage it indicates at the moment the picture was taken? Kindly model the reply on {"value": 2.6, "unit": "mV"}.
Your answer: {"value": 41, "unit": "mV"}
